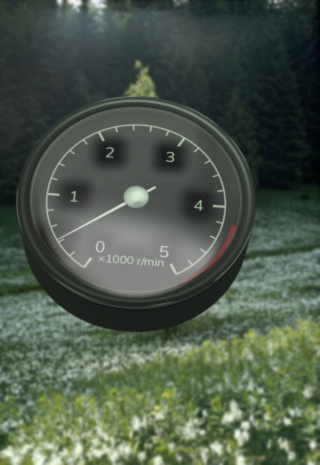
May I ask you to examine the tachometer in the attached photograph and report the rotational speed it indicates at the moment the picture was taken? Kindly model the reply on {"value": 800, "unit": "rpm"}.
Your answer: {"value": 400, "unit": "rpm"}
